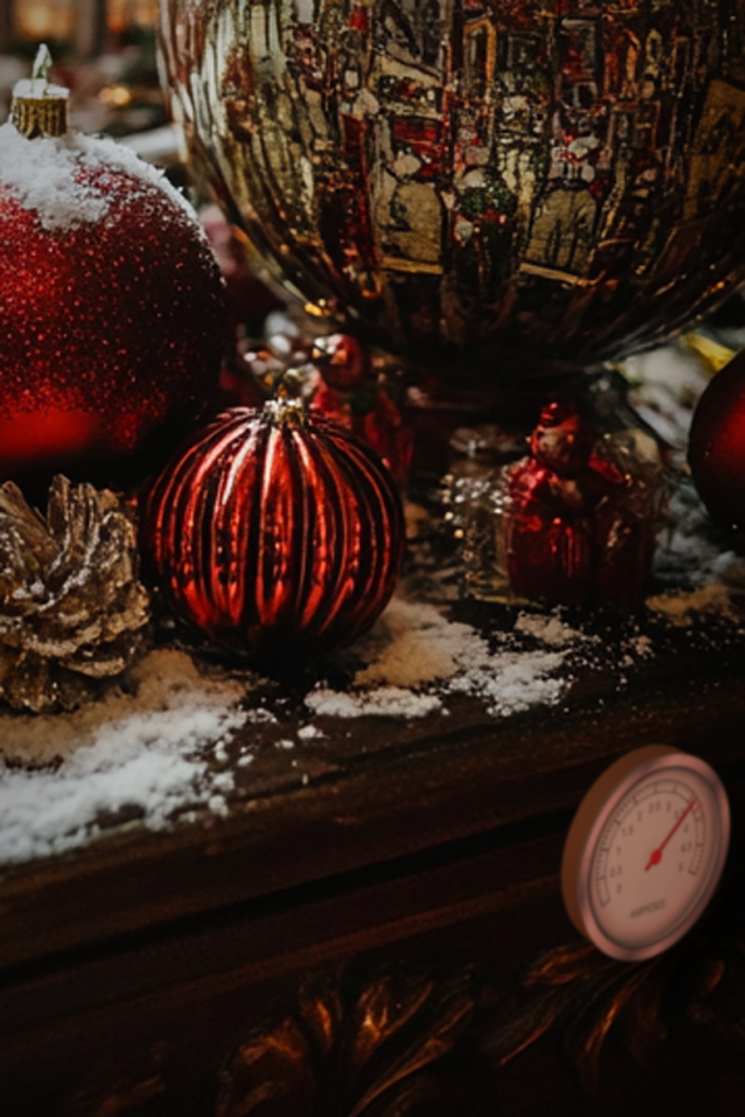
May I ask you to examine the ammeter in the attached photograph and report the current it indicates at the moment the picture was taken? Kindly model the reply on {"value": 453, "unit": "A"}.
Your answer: {"value": 3.5, "unit": "A"}
